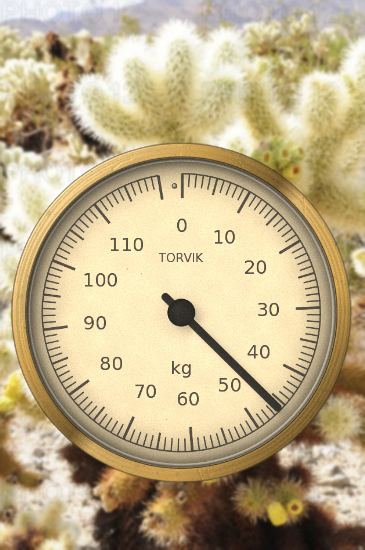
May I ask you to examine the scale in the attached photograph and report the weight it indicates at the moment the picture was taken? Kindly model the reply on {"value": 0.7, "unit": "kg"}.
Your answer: {"value": 46, "unit": "kg"}
